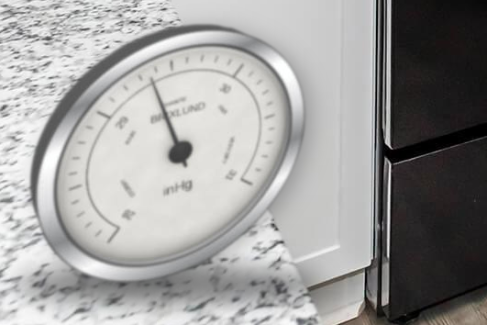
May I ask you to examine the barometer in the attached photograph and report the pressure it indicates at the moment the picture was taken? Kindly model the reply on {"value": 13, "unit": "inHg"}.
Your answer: {"value": 29.35, "unit": "inHg"}
